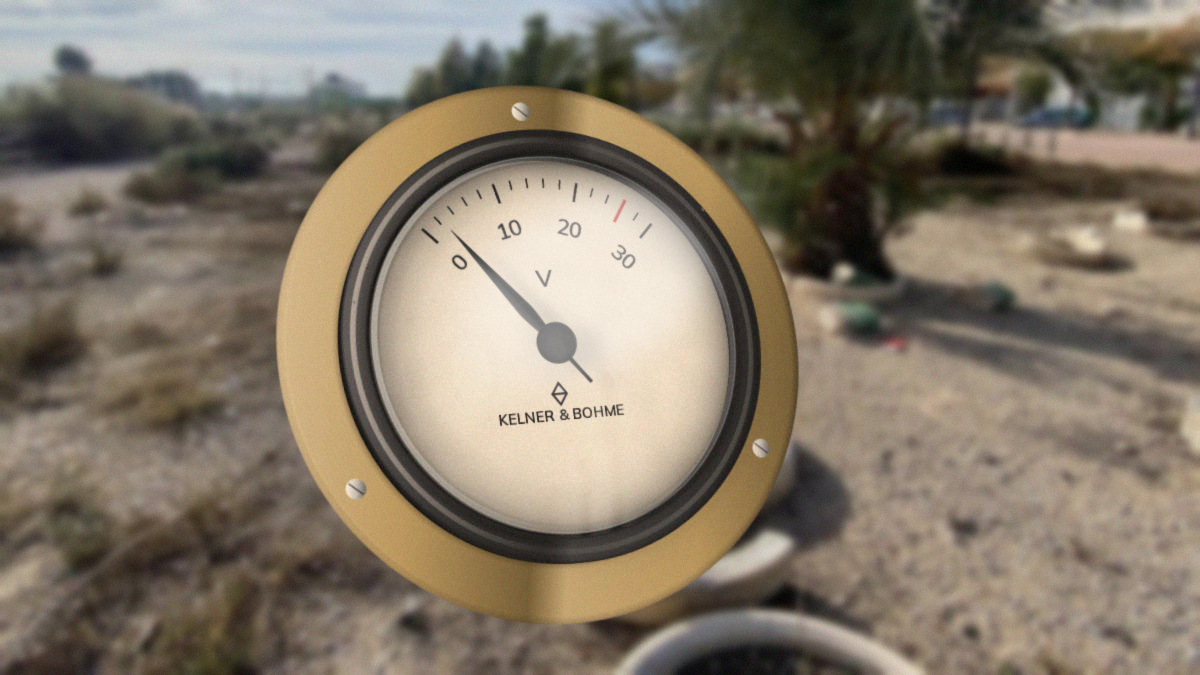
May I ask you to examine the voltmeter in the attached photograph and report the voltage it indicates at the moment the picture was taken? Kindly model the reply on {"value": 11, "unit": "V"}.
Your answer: {"value": 2, "unit": "V"}
